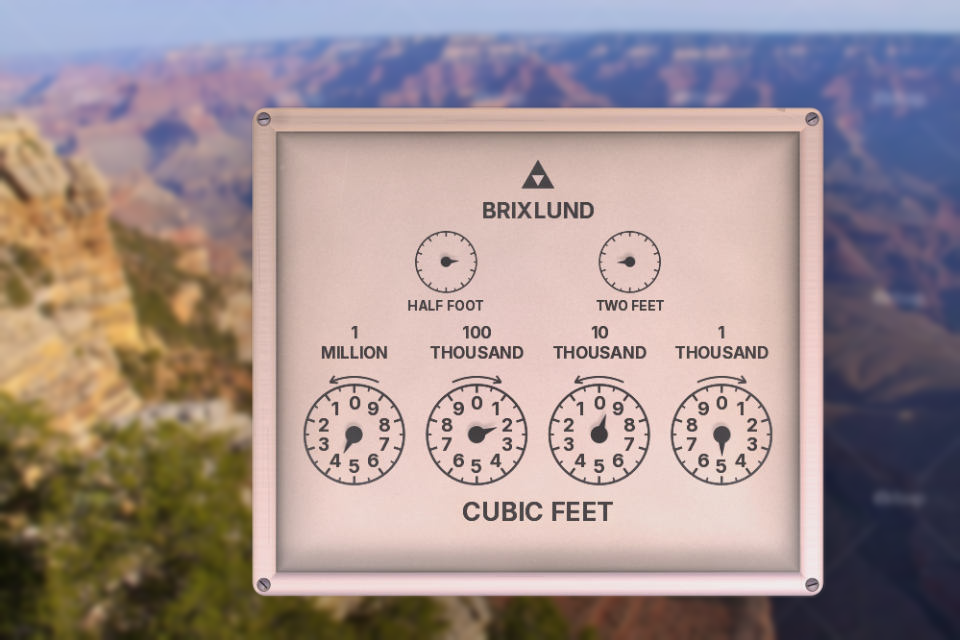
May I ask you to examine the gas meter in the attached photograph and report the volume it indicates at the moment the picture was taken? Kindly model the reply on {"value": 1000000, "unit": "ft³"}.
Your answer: {"value": 419500, "unit": "ft³"}
